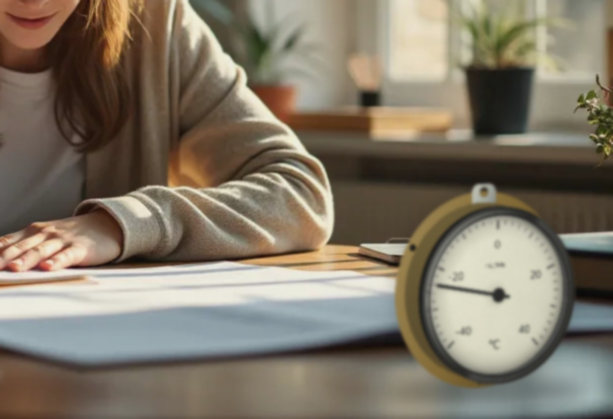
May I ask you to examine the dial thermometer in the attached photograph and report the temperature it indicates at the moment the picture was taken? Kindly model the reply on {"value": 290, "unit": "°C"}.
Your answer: {"value": -24, "unit": "°C"}
